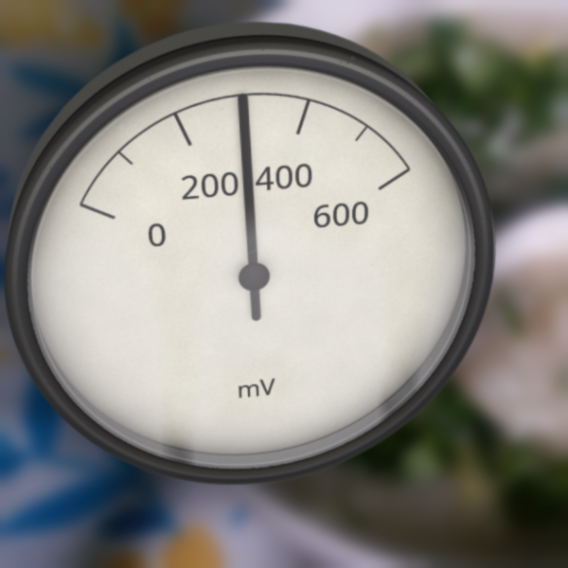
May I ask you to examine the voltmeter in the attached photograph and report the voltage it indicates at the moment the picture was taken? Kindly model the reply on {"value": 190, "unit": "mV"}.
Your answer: {"value": 300, "unit": "mV"}
